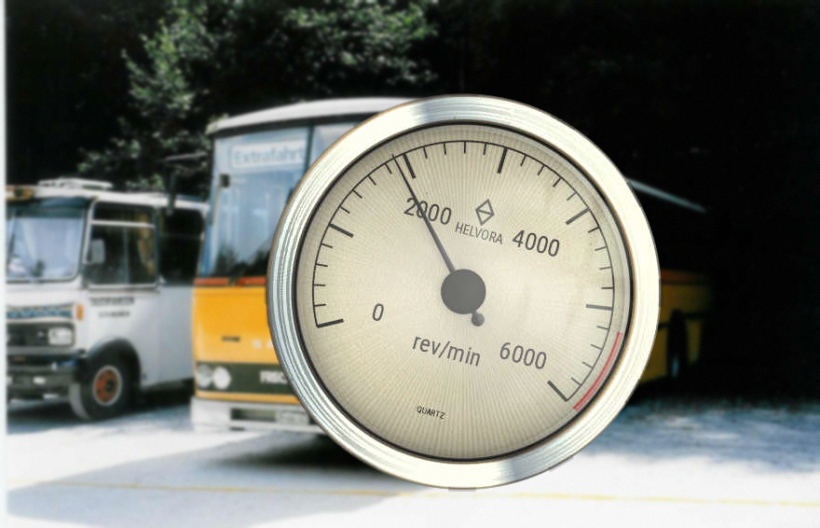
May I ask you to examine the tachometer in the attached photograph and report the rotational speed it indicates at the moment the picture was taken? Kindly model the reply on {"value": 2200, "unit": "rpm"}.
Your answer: {"value": 1900, "unit": "rpm"}
